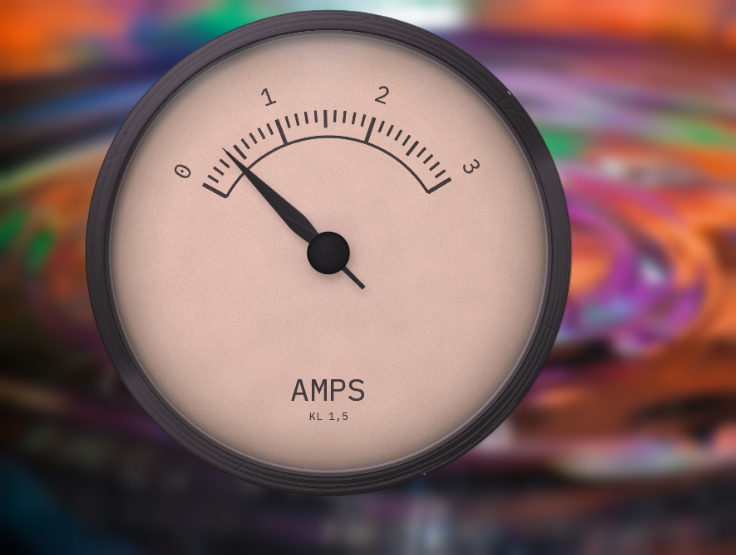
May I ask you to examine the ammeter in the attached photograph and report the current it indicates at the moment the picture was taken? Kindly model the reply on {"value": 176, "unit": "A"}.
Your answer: {"value": 0.4, "unit": "A"}
